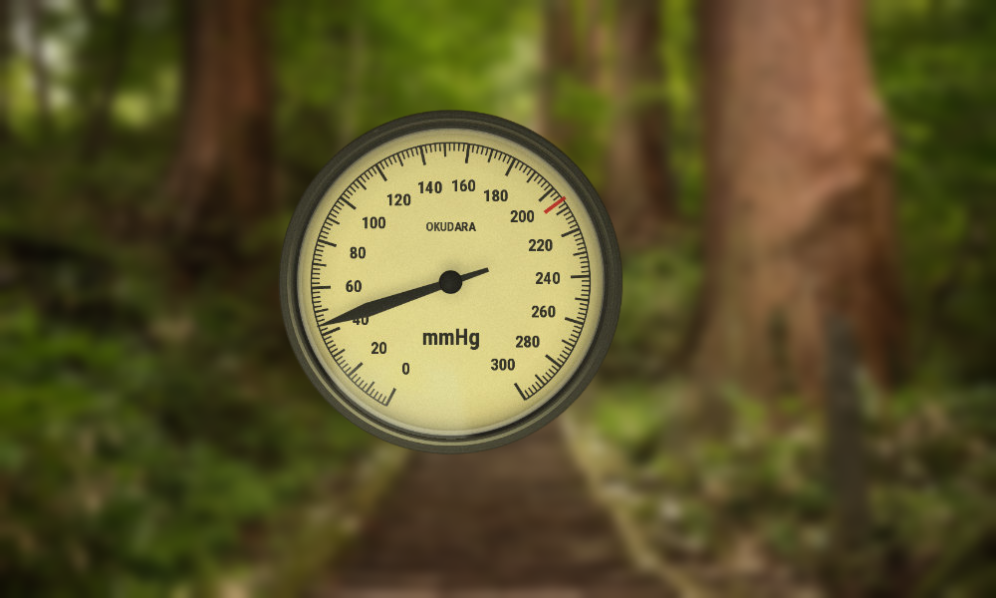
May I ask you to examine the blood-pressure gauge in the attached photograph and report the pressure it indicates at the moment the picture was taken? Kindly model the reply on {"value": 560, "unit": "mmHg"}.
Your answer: {"value": 44, "unit": "mmHg"}
